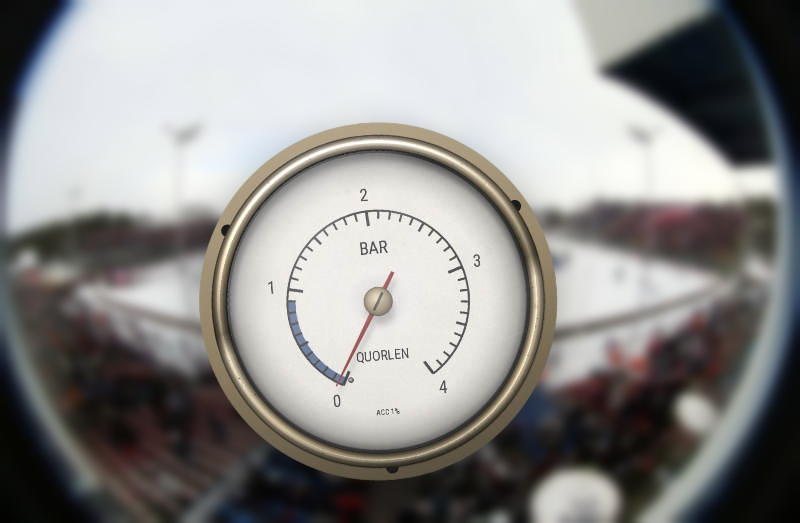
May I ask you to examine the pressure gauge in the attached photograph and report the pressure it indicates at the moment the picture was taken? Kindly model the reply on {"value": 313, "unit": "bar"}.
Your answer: {"value": 0.05, "unit": "bar"}
